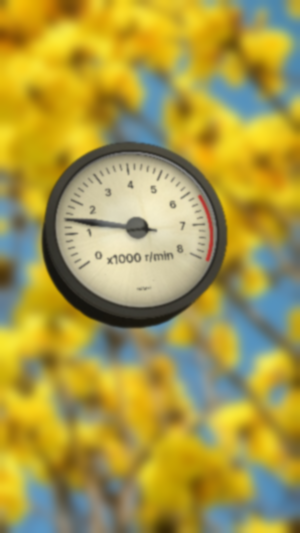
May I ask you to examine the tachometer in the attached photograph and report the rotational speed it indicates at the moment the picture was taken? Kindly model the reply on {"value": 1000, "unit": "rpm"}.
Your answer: {"value": 1400, "unit": "rpm"}
